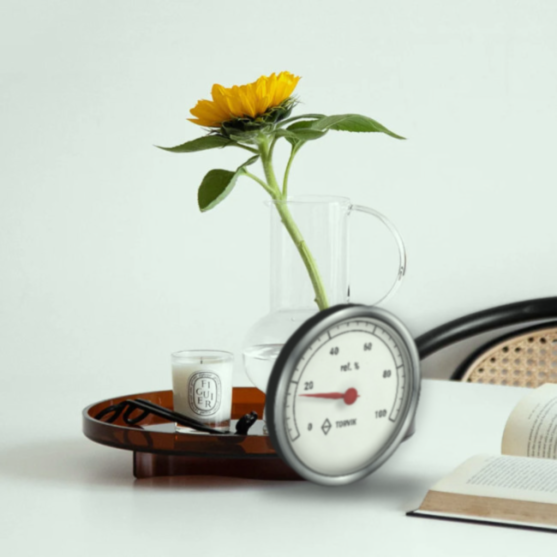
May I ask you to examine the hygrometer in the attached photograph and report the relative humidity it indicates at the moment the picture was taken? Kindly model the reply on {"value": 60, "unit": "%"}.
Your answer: {"value": 16, "unit": "%"}
